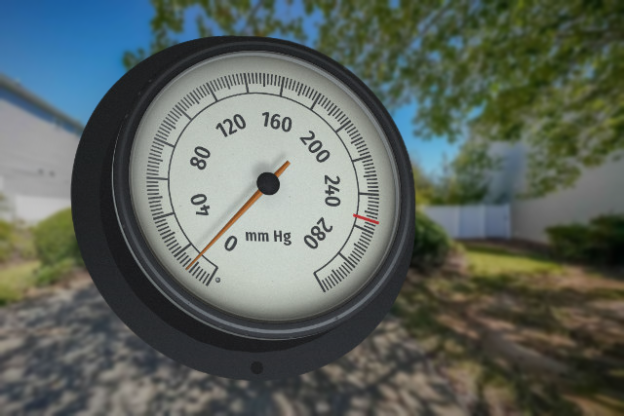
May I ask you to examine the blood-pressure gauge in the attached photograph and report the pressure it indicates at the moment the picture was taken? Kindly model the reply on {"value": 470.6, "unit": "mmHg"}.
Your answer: {"value": 12, "unit": "mmHg"}
